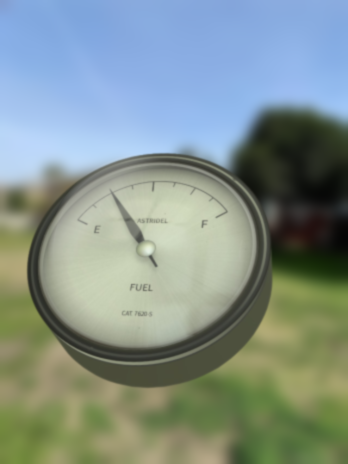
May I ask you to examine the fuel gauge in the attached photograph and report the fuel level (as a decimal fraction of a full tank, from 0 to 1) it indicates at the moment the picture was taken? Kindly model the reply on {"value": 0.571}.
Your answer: {"value": 0.25}
